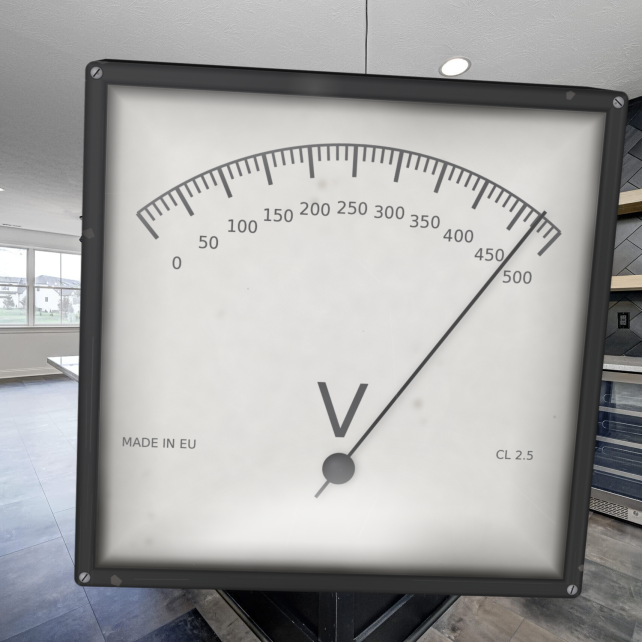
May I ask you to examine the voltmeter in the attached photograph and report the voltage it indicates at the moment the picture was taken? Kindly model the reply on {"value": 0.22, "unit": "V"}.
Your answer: {"value": 470, "unit": "V"}
